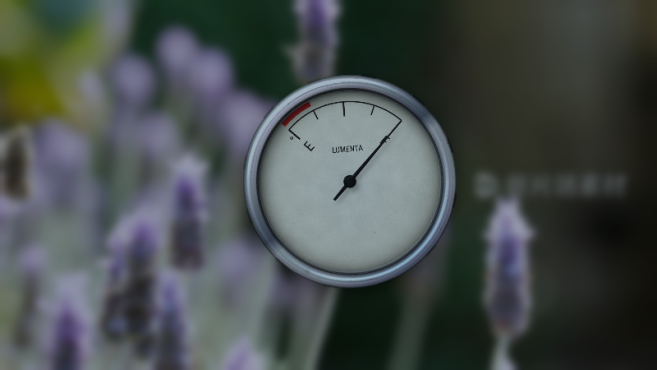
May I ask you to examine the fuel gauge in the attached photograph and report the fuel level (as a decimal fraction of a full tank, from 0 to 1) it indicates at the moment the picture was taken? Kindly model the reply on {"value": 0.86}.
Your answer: {"value": 1}
